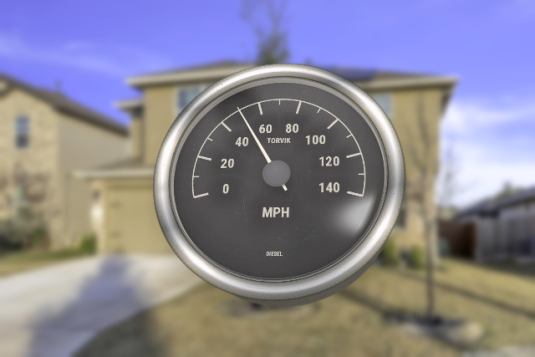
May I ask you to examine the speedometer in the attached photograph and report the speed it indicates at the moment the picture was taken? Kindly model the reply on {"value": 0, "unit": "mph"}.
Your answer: {"value": 50, "unit": "mph"}
